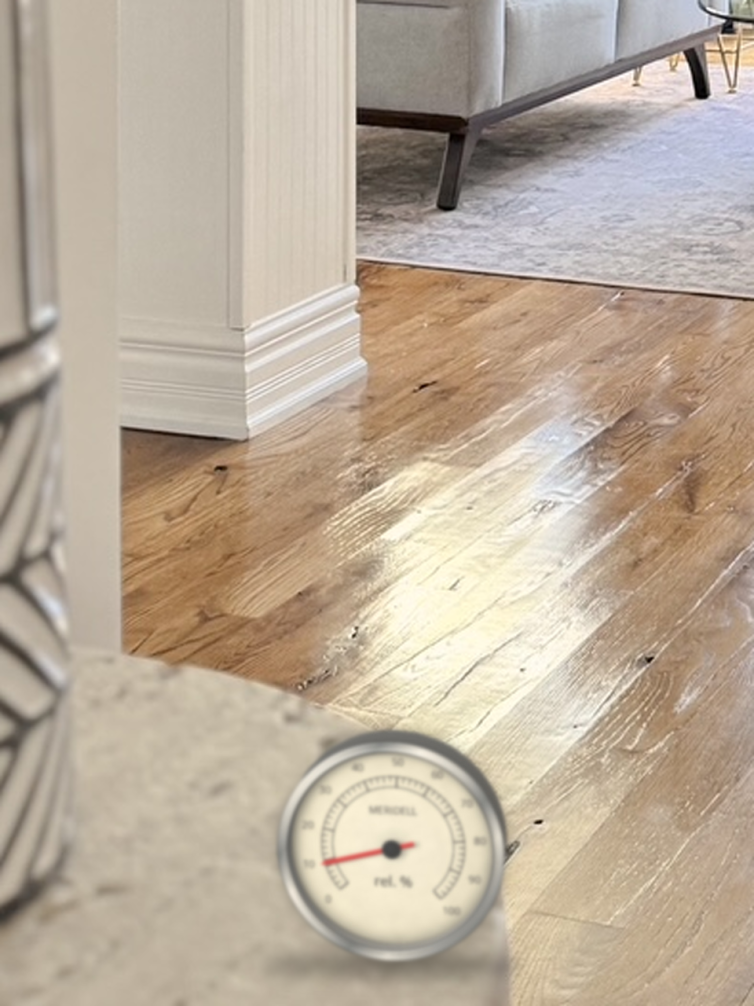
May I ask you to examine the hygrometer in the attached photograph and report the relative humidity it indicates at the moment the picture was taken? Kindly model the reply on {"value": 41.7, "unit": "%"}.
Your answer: {"value": 10, "unit": "%"}
